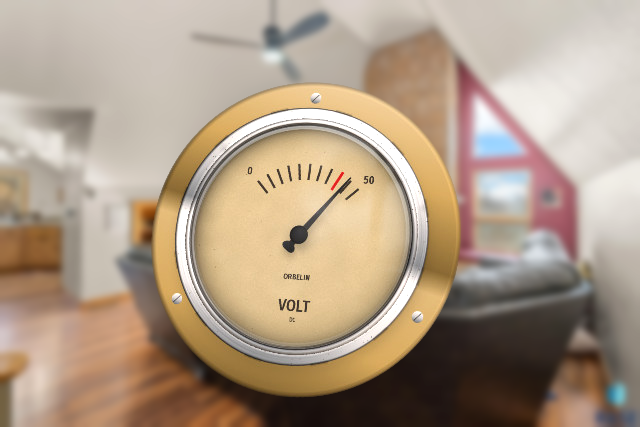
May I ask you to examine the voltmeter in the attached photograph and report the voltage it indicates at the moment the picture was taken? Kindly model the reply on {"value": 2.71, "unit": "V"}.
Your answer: {"value": 45, "unit": "V"}
